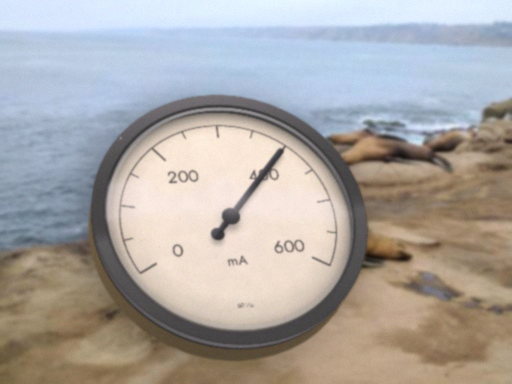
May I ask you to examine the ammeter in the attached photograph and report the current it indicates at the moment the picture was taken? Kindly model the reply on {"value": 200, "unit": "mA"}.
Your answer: {"value": 400, "unit": "mA"}
